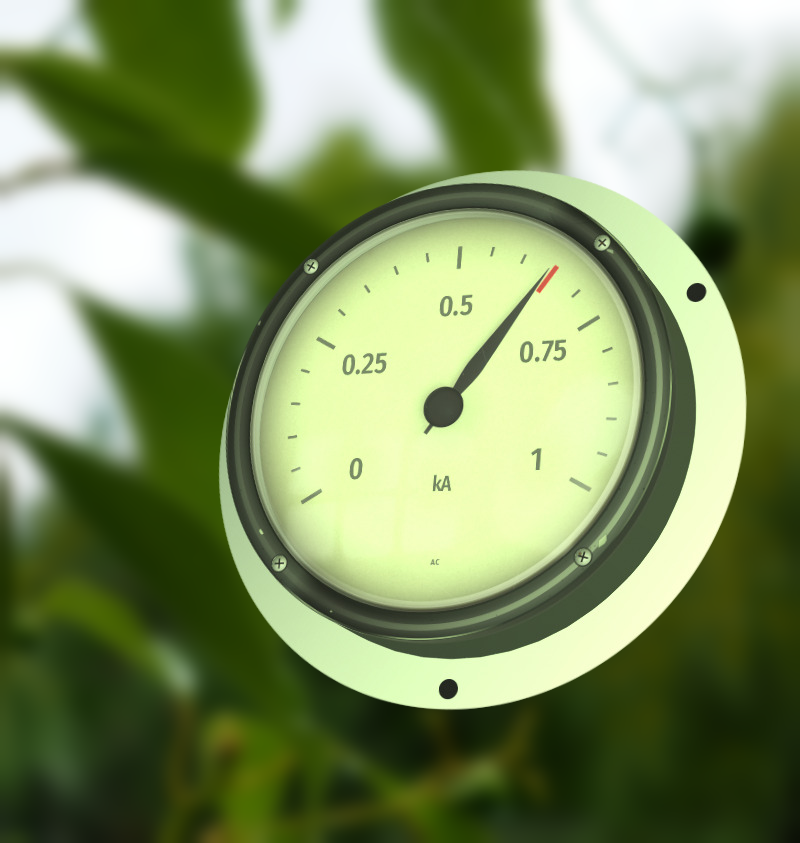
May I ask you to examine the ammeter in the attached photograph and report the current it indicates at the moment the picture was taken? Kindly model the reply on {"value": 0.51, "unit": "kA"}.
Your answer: {"value": 0.65, "unit": "kA"}
